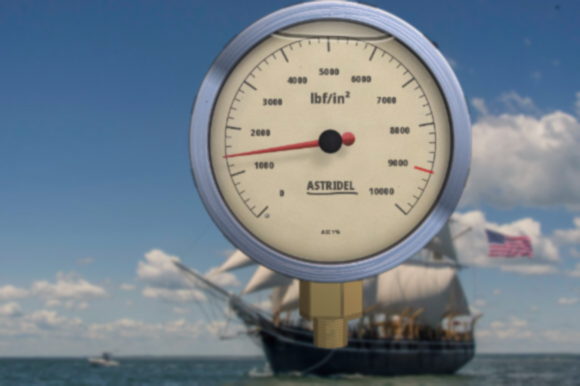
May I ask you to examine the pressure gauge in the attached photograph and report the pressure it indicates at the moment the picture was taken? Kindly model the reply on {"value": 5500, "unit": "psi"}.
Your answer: {"value": 1400, "unit": "psi"}
